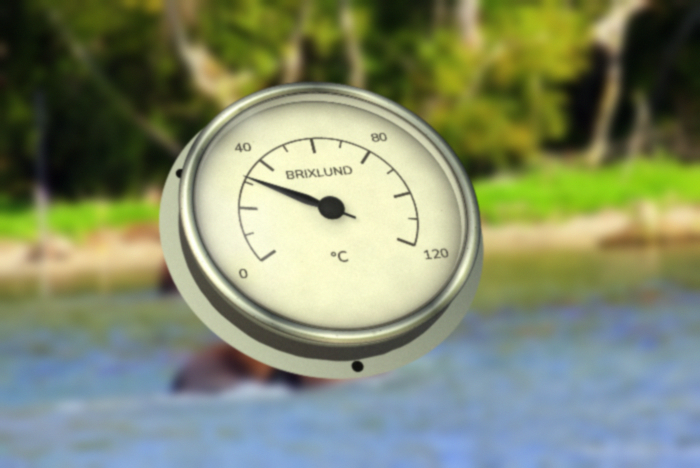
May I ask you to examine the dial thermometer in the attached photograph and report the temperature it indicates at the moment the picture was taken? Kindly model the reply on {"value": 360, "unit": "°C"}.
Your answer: {"value": 30, "unit": "°C"}
